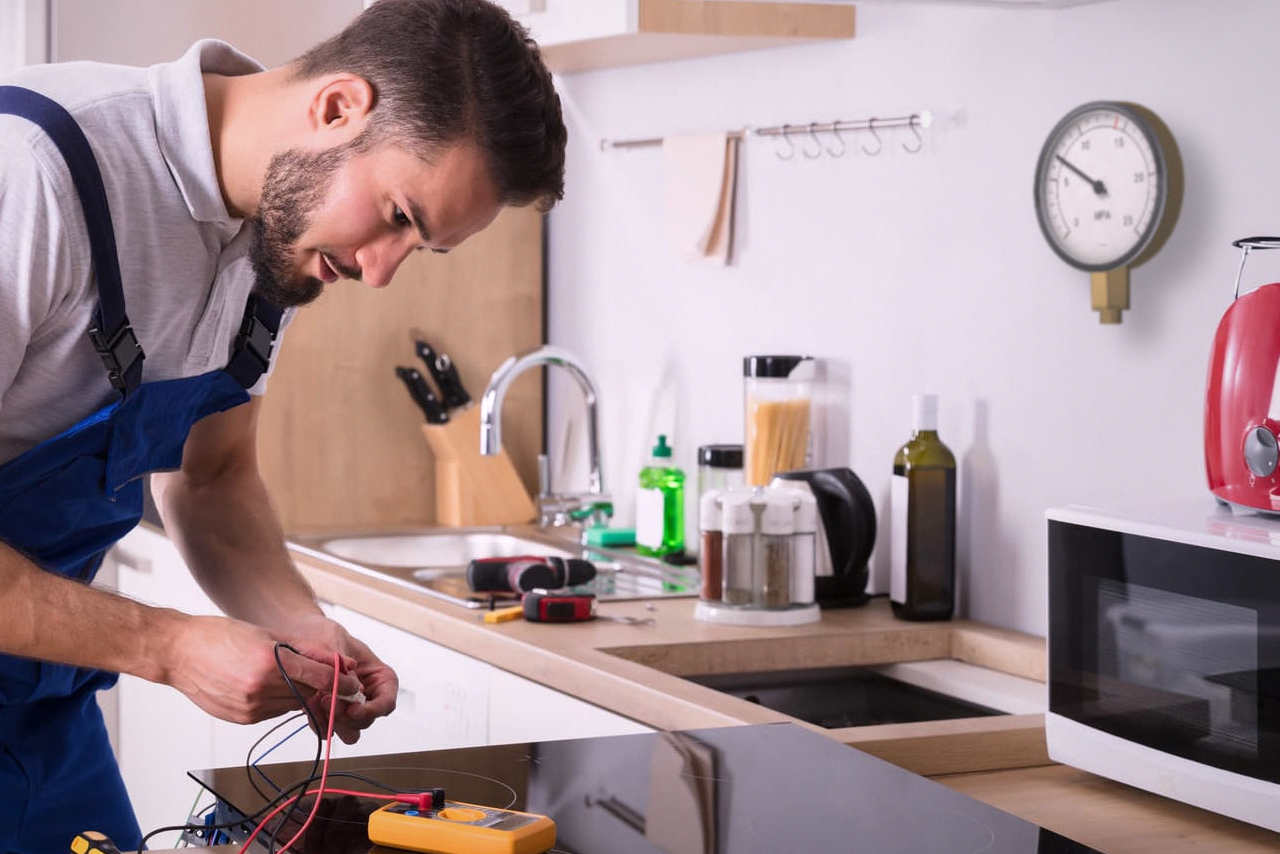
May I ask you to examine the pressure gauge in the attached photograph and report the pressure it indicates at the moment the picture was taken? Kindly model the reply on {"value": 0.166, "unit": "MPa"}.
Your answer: {"value": 7, "unit": "MPa"}
